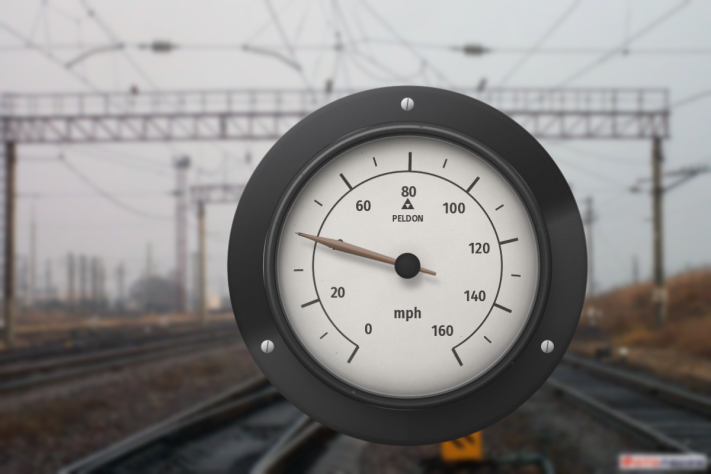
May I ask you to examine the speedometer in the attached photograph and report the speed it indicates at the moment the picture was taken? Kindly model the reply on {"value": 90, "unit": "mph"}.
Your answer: {"value": 40, "unit": "mph"}
